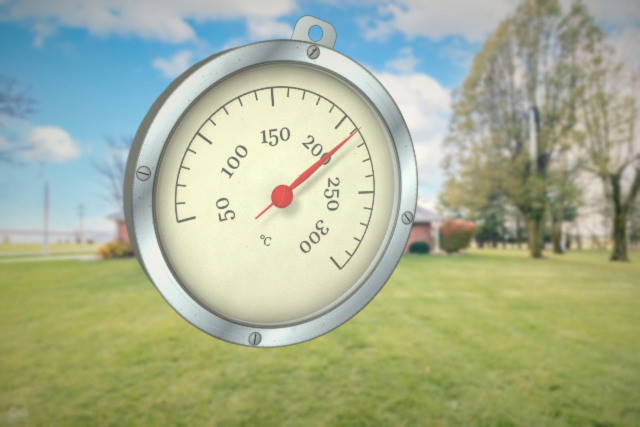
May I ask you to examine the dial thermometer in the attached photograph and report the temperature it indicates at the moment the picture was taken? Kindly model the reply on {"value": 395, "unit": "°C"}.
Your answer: {"value": 210, "unit": "°C"}
